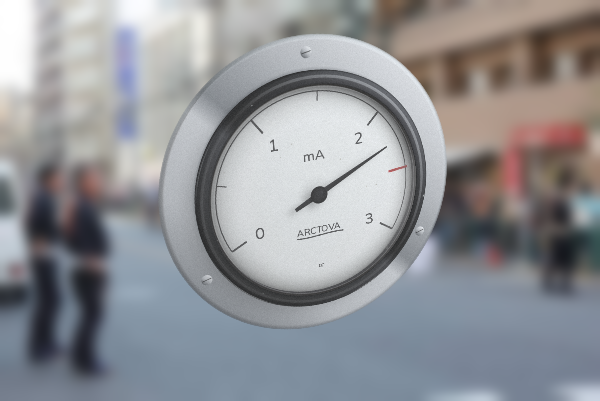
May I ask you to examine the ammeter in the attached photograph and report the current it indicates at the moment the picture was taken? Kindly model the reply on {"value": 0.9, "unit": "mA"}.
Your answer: {"value": 2.25, "unit": "mA"}
